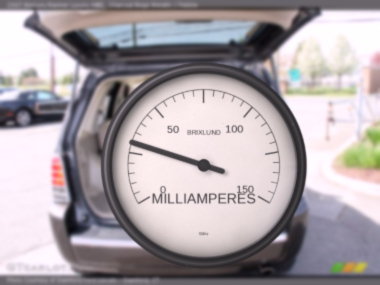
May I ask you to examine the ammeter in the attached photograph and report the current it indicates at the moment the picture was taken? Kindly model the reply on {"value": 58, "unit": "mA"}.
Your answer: {"value": 30, "unit": "mA"}
